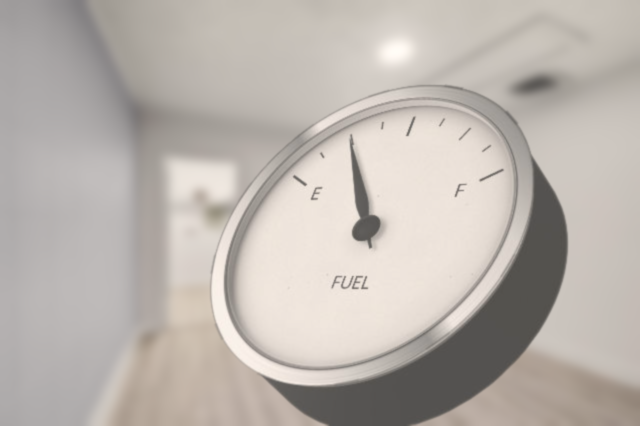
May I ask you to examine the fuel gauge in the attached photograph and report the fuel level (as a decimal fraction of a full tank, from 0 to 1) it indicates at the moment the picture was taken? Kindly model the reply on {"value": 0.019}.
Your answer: {"value": 0.25}
